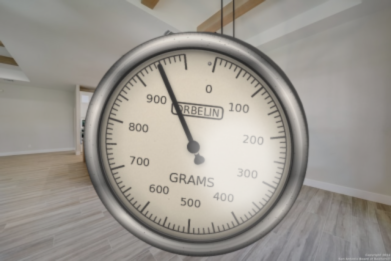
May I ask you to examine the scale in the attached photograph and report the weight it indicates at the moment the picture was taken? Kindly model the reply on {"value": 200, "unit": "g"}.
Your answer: {"value": 950, "unit": "g"}
